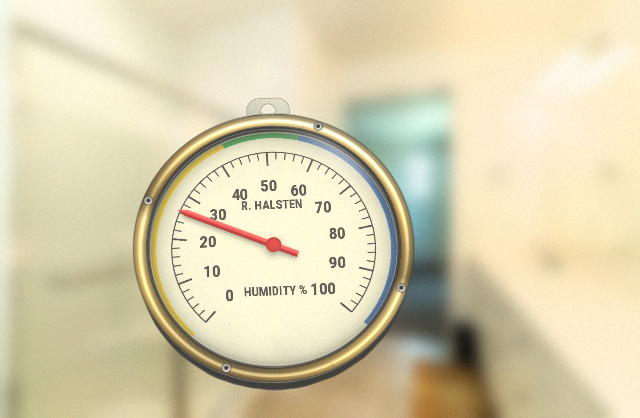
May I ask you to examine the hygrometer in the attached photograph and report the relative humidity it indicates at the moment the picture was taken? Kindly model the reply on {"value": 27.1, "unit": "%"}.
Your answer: {"value": 26, "unit": "%"}
